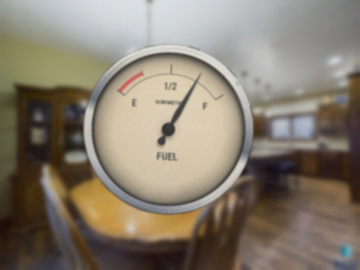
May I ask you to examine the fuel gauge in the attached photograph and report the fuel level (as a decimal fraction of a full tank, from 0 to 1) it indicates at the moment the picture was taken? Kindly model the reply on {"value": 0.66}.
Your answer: {"value": 0.75}
